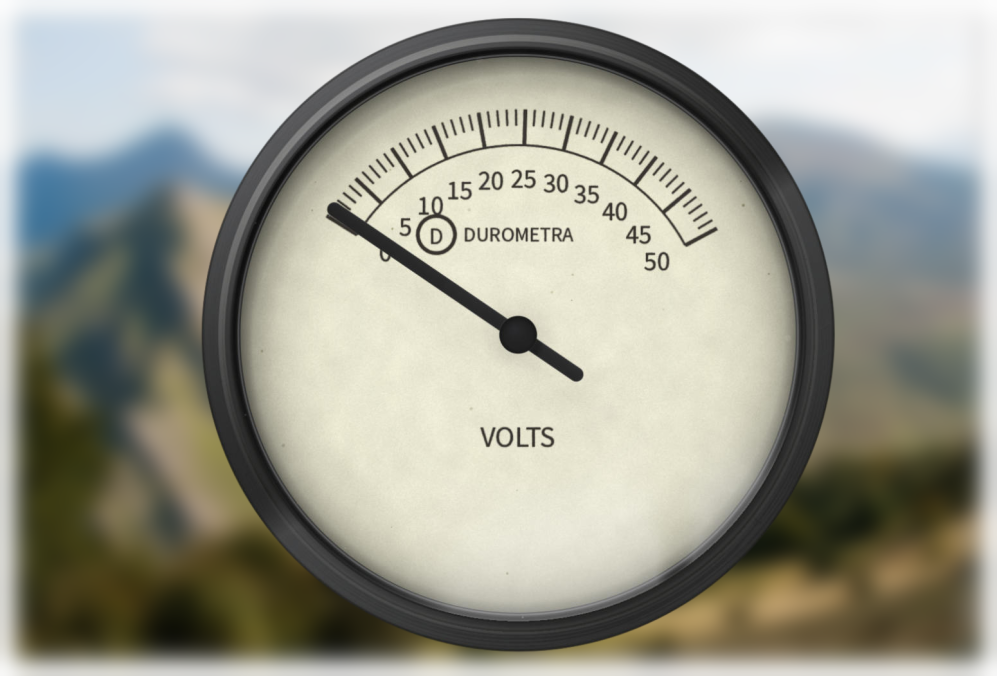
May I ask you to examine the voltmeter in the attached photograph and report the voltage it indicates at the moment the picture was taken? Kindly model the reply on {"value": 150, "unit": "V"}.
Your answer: {"value": 1, "unit": "V"}
